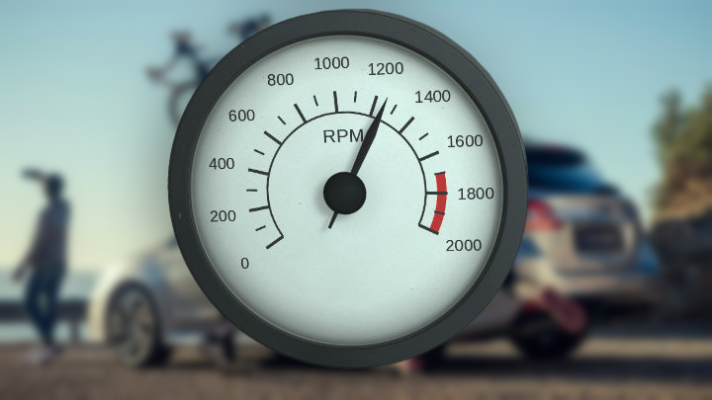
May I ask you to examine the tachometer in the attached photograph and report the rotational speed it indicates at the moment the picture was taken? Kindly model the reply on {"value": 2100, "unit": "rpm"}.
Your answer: {"value": 1250, "unit": "rpm"}
